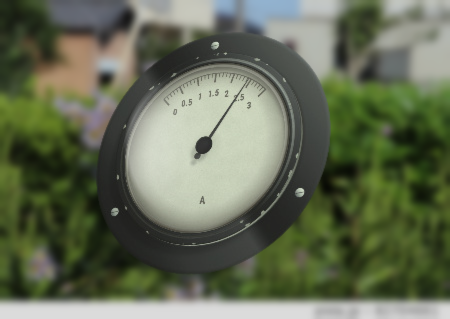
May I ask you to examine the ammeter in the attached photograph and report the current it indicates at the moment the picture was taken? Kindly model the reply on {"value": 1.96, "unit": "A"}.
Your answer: {"value": 2.5, "unit": "A"}
